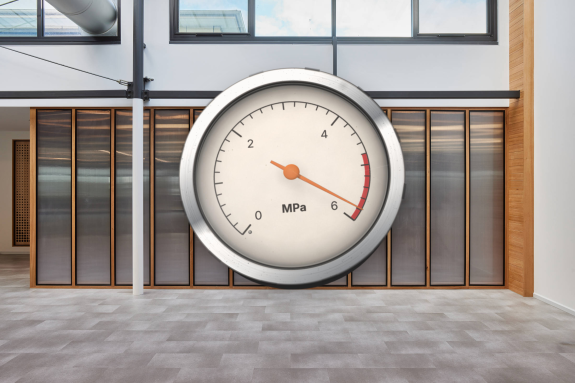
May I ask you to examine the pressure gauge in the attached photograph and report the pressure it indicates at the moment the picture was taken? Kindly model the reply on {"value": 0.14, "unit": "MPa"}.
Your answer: {"value": 5.8, "unit": "MPa"}
